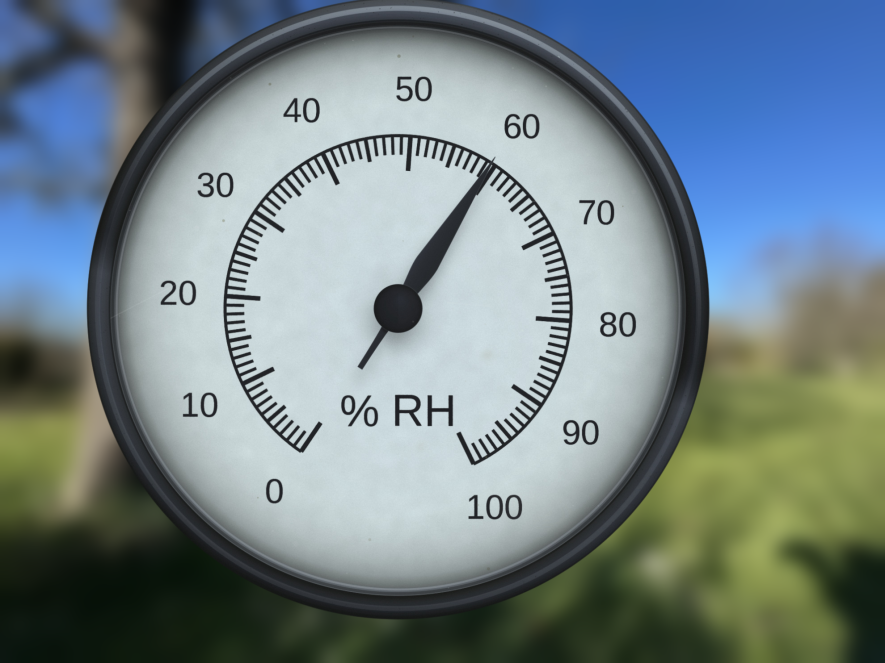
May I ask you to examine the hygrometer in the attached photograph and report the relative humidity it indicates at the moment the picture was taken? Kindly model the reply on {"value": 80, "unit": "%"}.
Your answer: {"value": 59.5, "unit": "%"}
